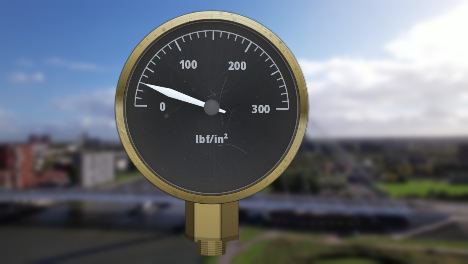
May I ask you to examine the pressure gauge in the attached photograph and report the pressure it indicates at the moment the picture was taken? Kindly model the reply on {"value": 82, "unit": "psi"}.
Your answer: {"value": 30, "unit": "psi"}
